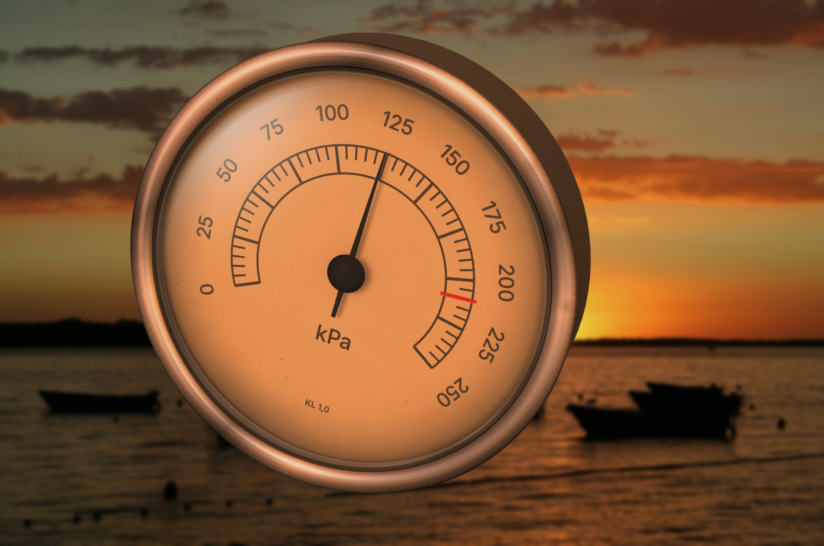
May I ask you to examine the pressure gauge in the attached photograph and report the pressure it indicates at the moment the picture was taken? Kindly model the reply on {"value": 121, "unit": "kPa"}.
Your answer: {"value": 125, "unit": "kPa"}
